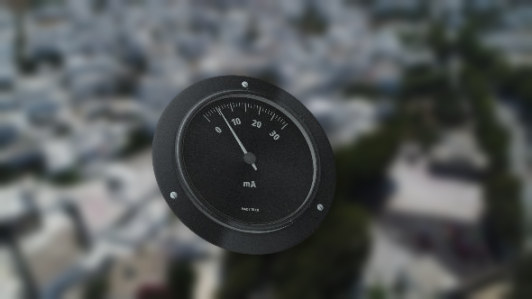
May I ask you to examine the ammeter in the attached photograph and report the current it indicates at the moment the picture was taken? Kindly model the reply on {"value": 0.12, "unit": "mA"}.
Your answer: {"value": 5, "unit": "mA"}
